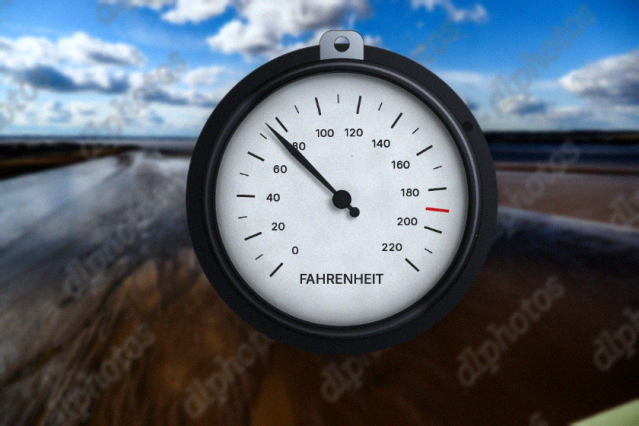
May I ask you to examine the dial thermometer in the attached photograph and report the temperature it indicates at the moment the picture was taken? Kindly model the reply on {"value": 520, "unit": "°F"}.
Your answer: {"value": 75, "unit": "°F"}
